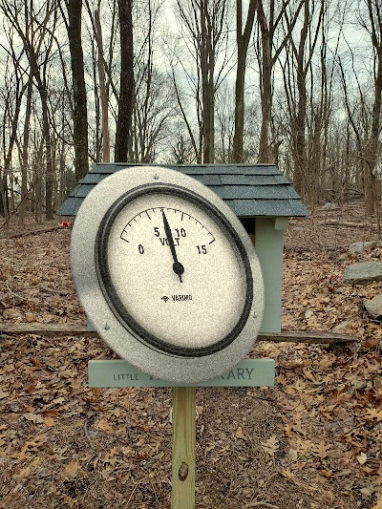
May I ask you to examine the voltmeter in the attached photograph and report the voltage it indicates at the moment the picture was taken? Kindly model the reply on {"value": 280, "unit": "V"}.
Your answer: {"value": 7, "unit": "V"}
